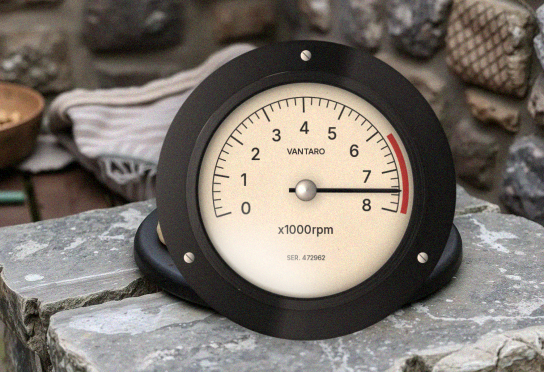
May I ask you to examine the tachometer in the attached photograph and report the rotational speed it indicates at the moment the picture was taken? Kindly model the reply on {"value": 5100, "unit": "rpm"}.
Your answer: {"value": 7500, "unit": "rpm"}
